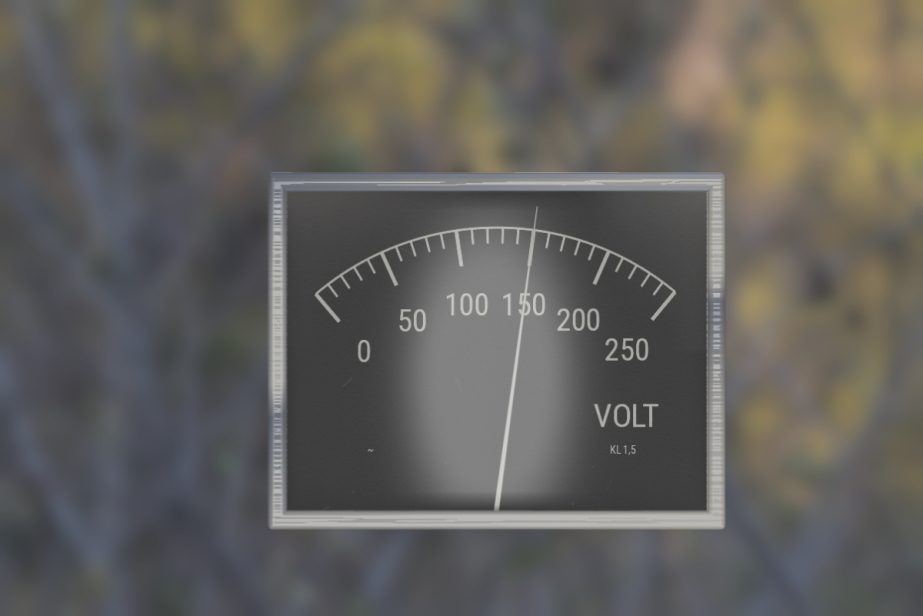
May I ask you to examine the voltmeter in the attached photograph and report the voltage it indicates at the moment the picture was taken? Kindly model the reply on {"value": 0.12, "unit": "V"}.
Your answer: {"value": 150, "unit": "V"}
